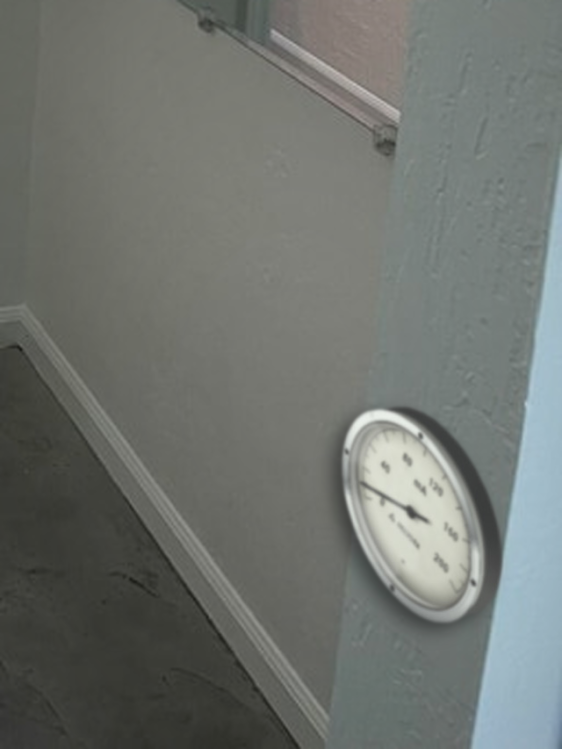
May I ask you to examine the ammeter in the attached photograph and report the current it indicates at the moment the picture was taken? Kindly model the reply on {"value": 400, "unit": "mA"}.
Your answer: {"value": 10, "unit": "mA"}
